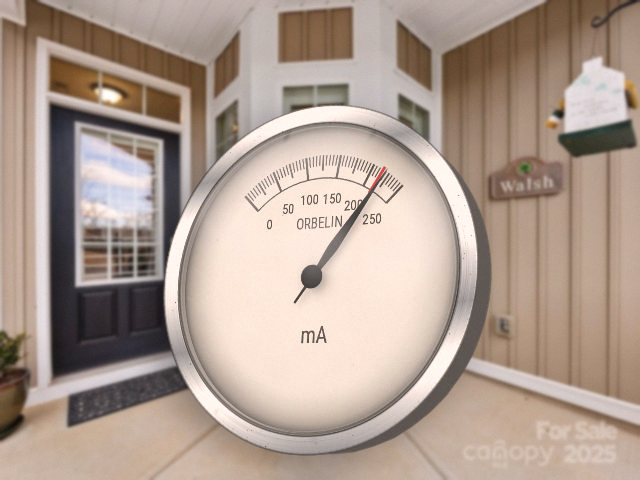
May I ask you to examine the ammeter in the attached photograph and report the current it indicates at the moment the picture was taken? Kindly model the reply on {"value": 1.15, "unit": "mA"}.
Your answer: {"value": 225, "unit": "mA"}
